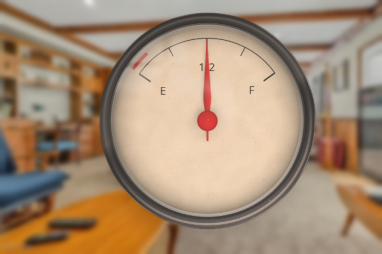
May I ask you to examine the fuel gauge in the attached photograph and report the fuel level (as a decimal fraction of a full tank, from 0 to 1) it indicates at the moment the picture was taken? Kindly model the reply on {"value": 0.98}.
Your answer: {"value": 0.5}
